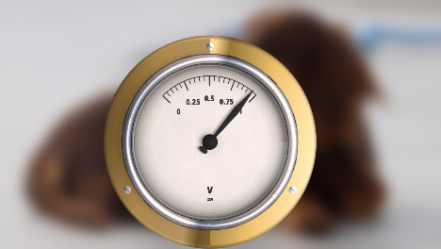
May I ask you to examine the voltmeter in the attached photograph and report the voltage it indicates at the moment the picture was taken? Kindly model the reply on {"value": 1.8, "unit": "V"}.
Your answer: {"value": 0.95, "unit": "V"}
